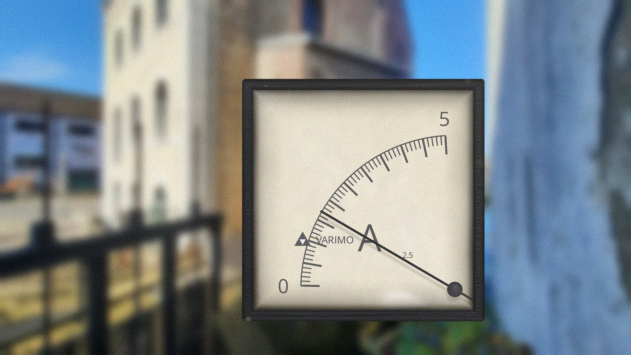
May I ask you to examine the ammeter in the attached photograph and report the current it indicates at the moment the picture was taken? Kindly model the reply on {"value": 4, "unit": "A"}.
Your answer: {"value": 1.7, "unit": "A"}
